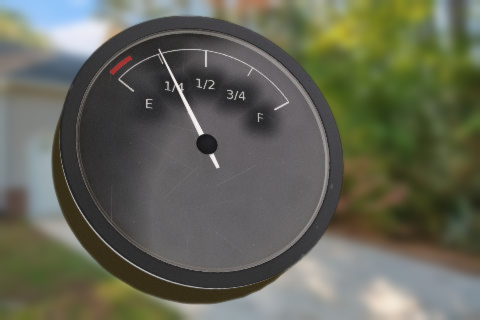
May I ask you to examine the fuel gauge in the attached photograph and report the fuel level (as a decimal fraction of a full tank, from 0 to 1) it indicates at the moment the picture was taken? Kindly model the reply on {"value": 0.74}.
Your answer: {"value": 0.25}
